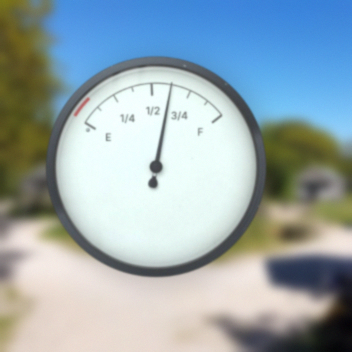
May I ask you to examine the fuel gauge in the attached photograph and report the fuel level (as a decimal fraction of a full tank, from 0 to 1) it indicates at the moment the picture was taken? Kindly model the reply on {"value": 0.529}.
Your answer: {"value": 0.625}
